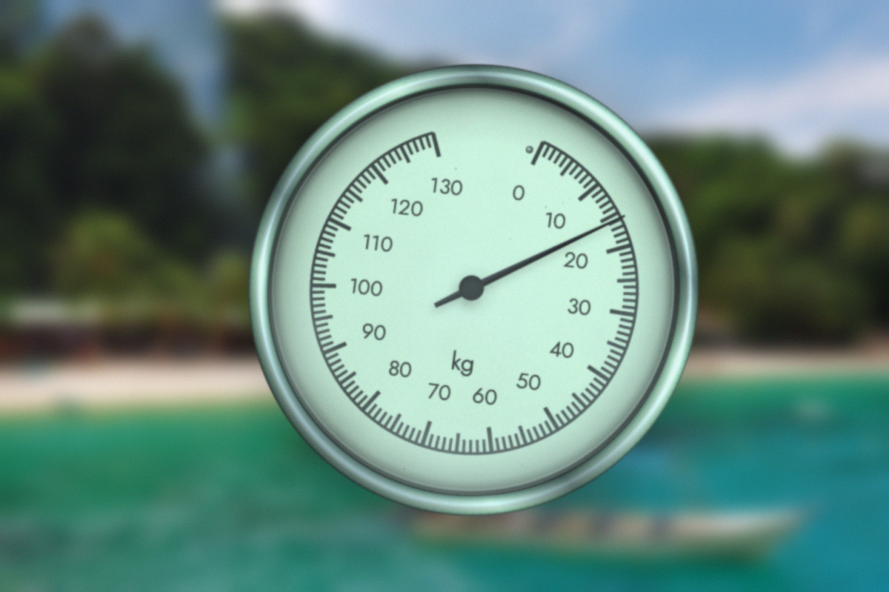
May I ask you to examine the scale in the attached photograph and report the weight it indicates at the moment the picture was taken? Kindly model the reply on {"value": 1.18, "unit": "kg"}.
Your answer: {"value": 16, "unit": "kg"}
